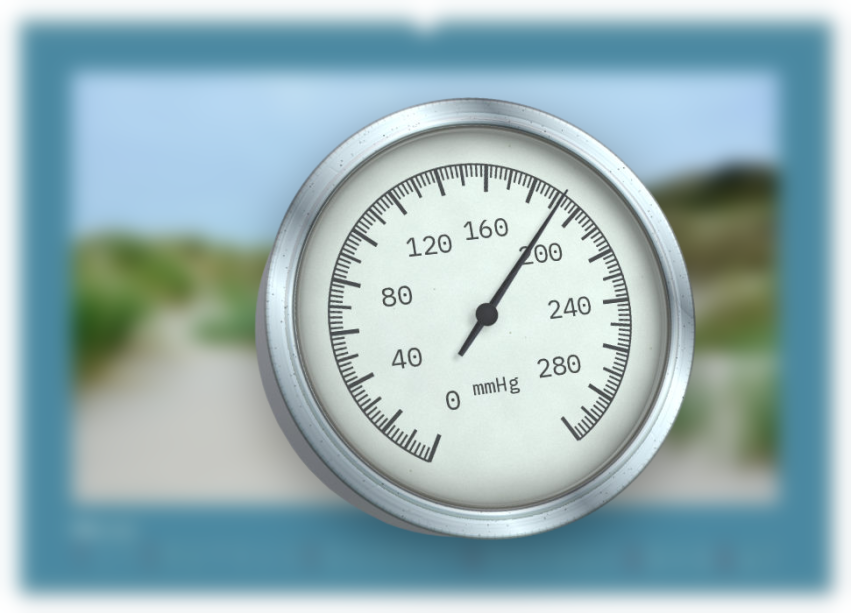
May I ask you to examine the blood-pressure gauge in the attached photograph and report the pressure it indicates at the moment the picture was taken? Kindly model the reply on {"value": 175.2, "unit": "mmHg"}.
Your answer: {"value": 192, "unit": "mmHg"}
